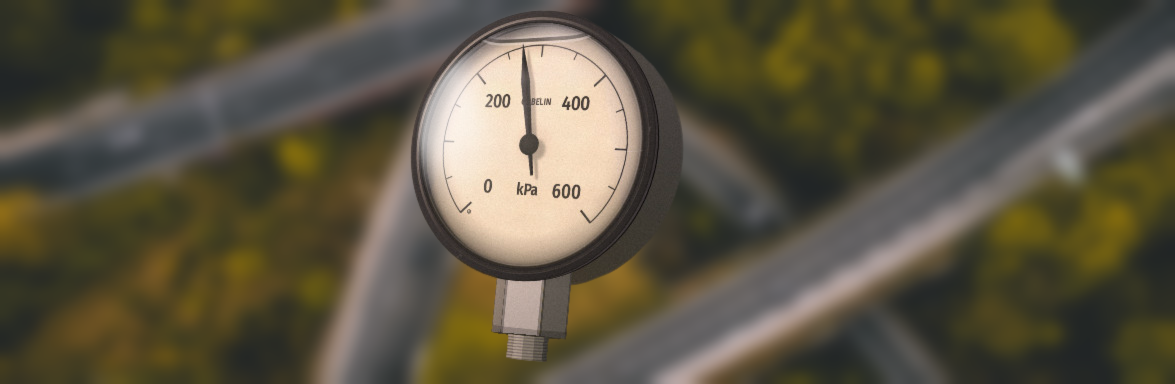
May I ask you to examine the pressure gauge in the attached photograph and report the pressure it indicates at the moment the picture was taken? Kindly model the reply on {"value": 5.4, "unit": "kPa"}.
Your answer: {"value": 275, "unit": "kPa"}
